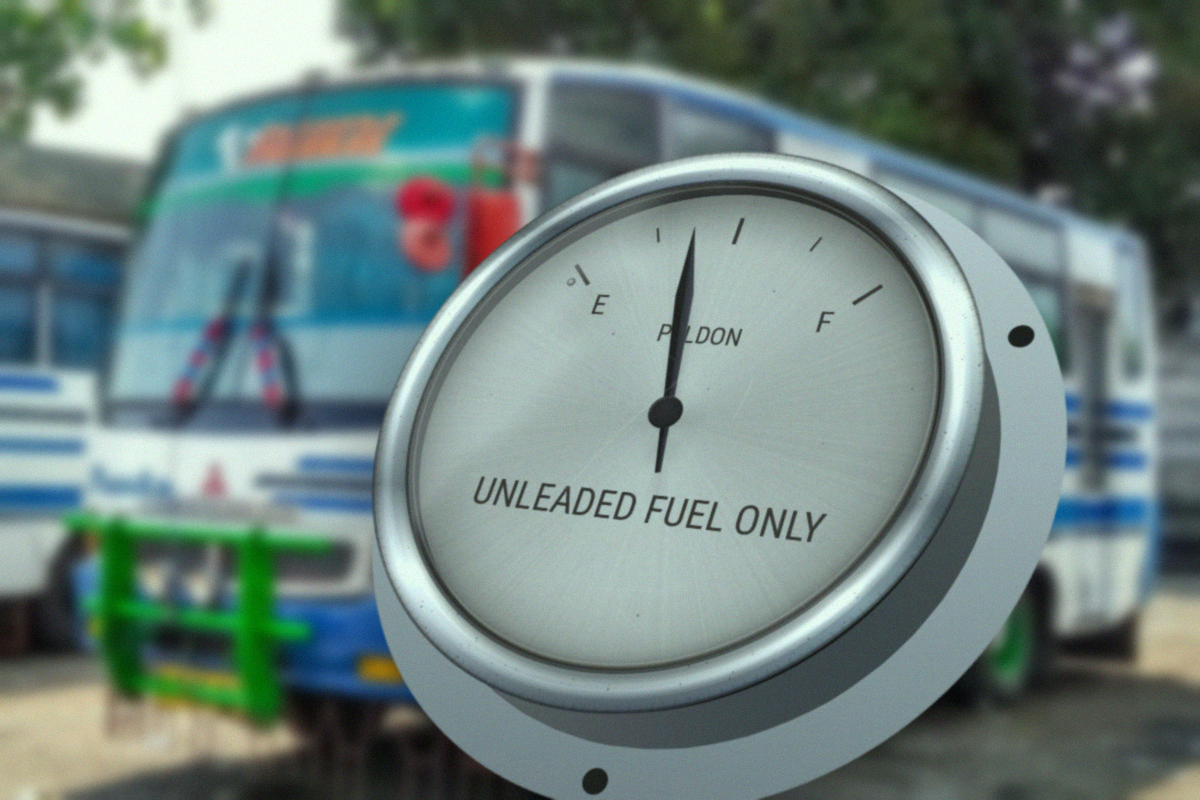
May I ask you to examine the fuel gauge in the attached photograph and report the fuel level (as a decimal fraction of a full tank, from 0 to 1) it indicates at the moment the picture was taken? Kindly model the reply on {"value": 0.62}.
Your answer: {"value": 0.375}
